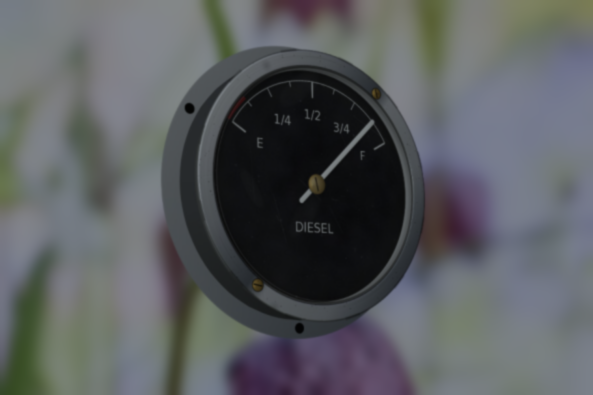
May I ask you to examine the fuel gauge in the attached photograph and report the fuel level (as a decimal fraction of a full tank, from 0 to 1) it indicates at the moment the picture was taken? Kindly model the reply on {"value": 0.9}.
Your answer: {"value": 0.875}
